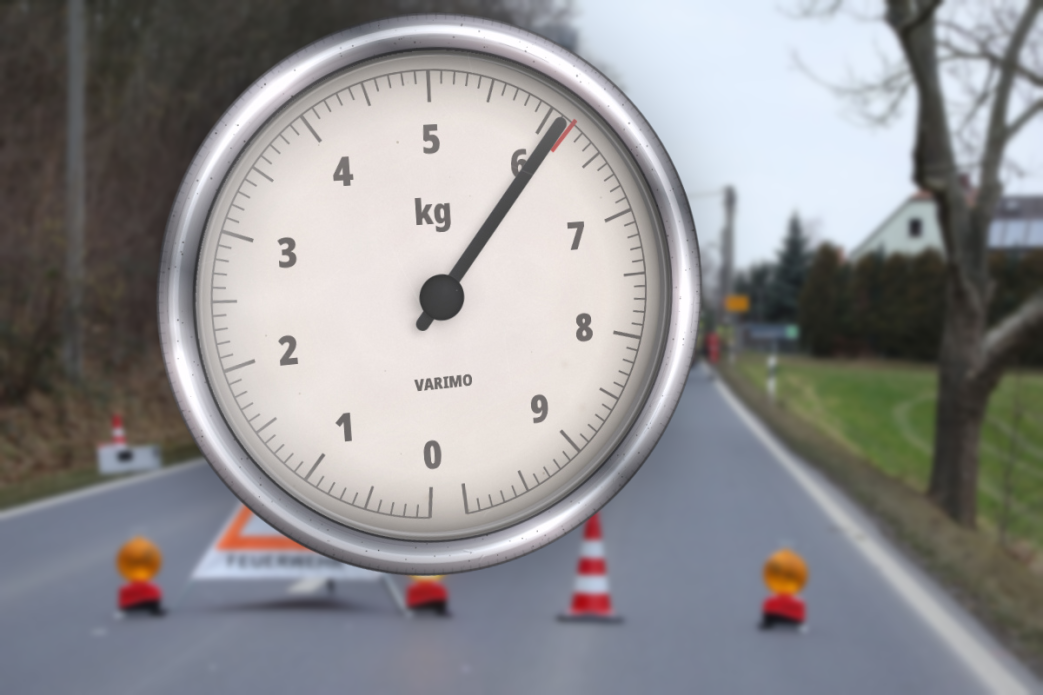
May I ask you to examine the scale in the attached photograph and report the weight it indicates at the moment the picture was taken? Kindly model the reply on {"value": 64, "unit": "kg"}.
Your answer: {"value": 6.1, "unit": "kg"}
